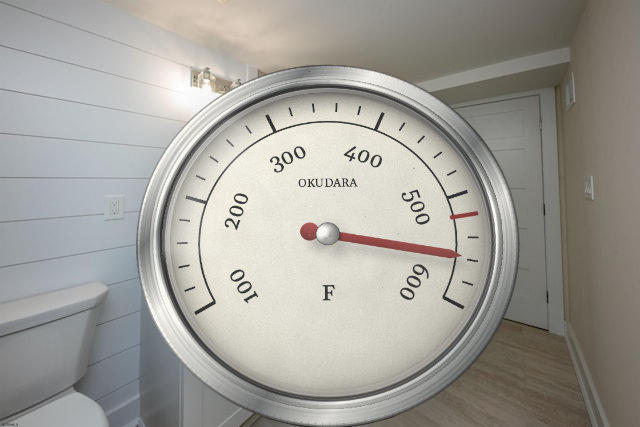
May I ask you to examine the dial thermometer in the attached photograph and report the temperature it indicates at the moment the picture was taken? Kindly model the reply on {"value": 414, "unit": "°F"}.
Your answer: {"value": 560, "unit": "°F"}
